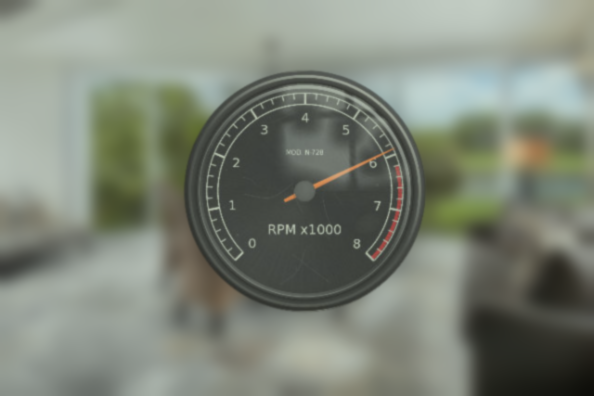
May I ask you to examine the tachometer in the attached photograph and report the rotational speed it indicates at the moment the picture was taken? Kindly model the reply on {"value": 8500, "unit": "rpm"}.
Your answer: {"value": 5900, "unit": "rpm"}
